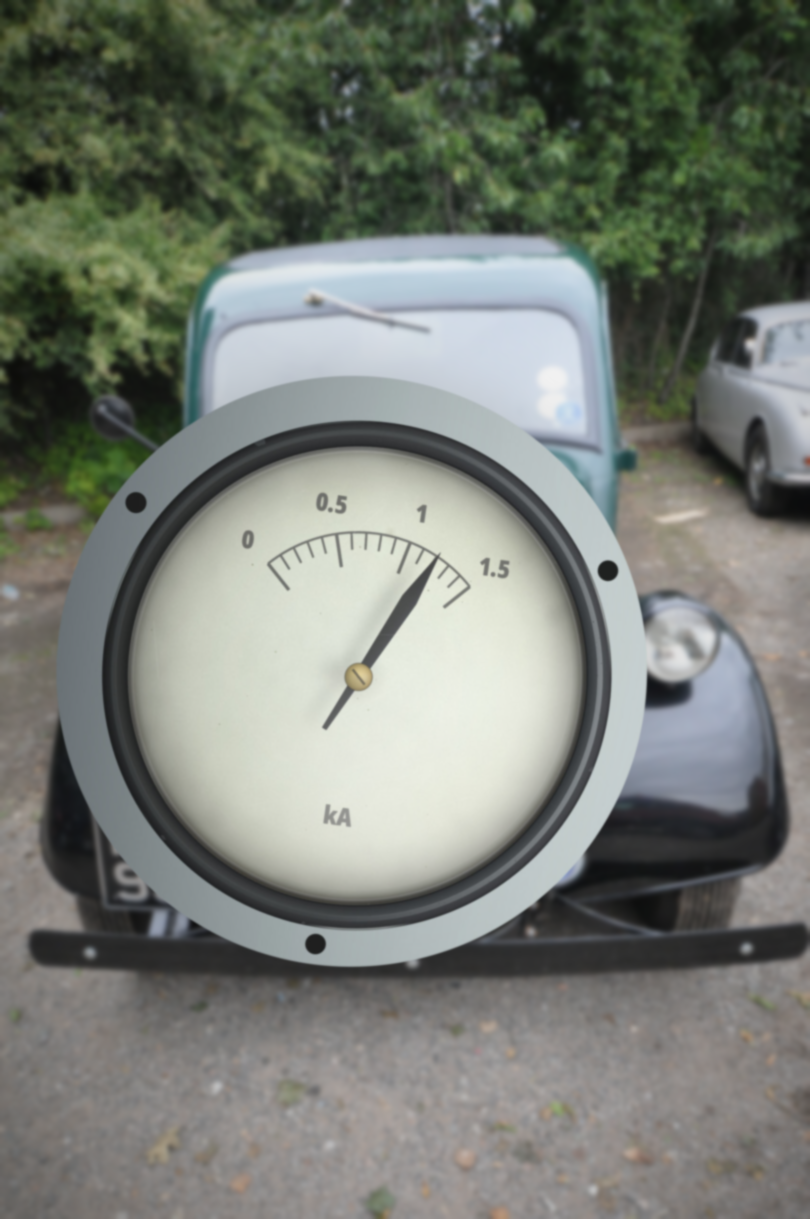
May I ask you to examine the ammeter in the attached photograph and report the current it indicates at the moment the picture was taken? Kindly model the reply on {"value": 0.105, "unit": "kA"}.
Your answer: {"value": 1.2, "unit": "kA"}
